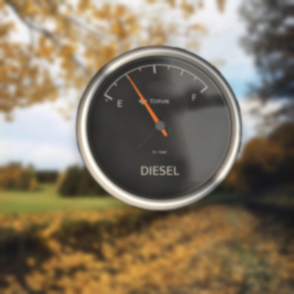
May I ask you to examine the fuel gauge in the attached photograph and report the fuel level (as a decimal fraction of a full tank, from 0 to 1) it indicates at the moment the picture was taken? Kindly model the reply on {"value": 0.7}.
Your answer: {"value": 0.25}
